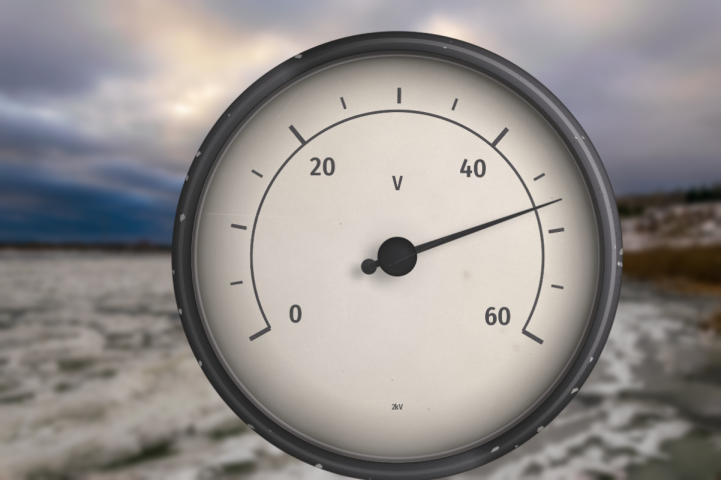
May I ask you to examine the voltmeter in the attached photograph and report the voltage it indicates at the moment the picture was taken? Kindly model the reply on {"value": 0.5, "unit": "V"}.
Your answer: {"value": 47.5, "unit": "V"}
